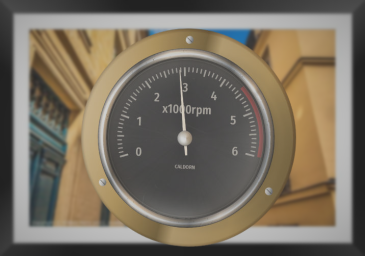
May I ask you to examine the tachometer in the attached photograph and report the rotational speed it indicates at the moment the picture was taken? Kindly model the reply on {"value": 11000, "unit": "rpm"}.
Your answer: {"value": 2900, "unit": "rpm"}
